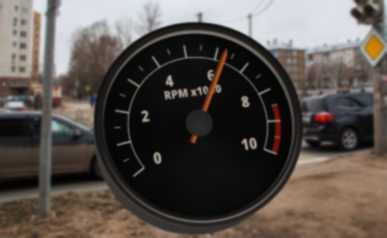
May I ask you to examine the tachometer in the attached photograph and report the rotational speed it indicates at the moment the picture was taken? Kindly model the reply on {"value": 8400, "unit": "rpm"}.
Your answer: {"value": 6250, "unit": "rpm"}
